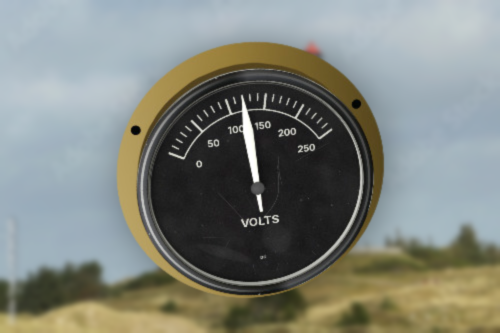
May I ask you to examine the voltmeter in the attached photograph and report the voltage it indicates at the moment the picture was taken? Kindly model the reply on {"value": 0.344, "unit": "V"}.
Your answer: {"value": 120, "unit": "V"}
